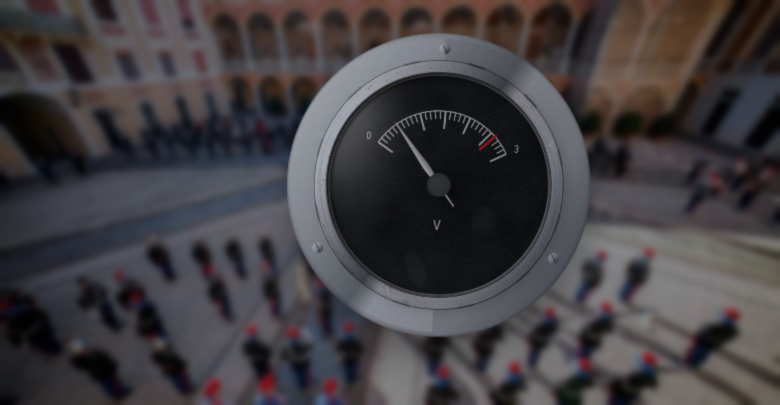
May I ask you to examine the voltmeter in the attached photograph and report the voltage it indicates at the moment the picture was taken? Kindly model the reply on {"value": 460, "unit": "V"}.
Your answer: {"value": 0.5, "unit": "V"}
